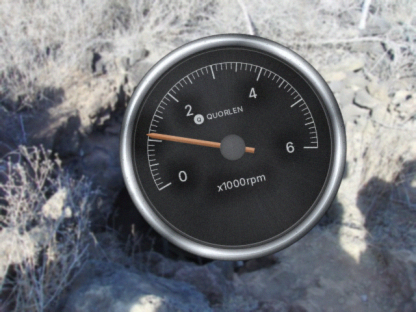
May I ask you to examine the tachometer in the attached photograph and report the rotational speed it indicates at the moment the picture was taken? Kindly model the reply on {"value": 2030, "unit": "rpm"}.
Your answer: {"value": 1100, "unit": "rpm"}
